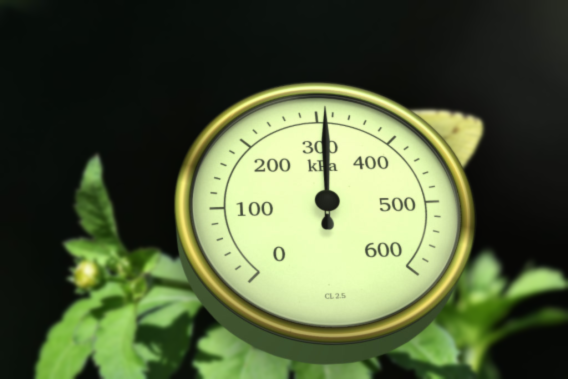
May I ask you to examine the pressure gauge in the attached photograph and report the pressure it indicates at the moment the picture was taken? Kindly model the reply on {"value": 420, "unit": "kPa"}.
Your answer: {"value": 310, "unit": "kPa"}
